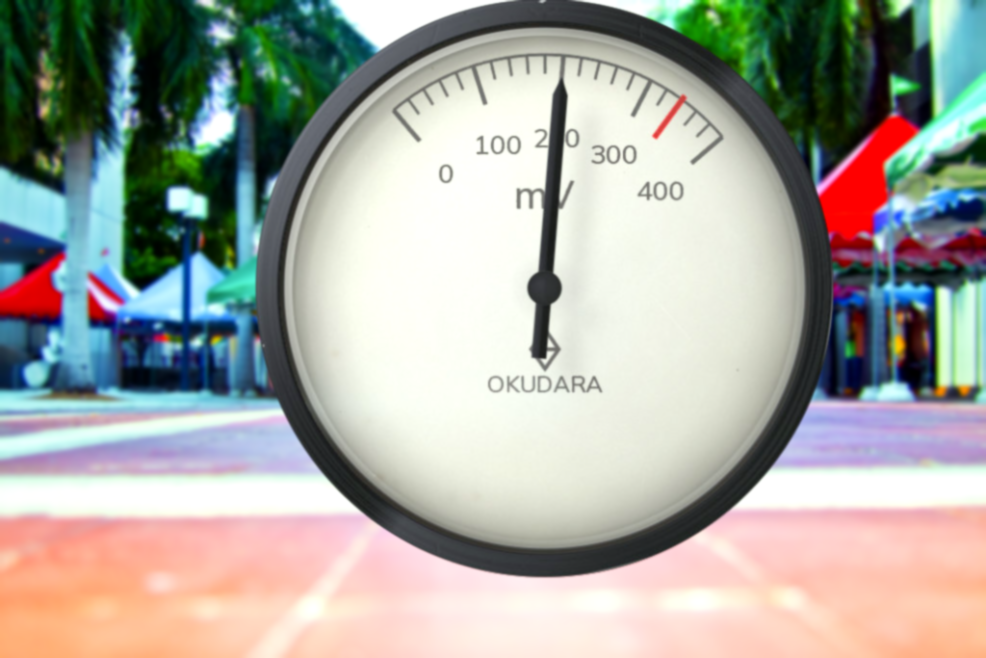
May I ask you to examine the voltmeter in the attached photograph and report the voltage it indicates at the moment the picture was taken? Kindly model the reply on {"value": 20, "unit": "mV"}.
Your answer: {"value": 200, "unit": "mV"}
